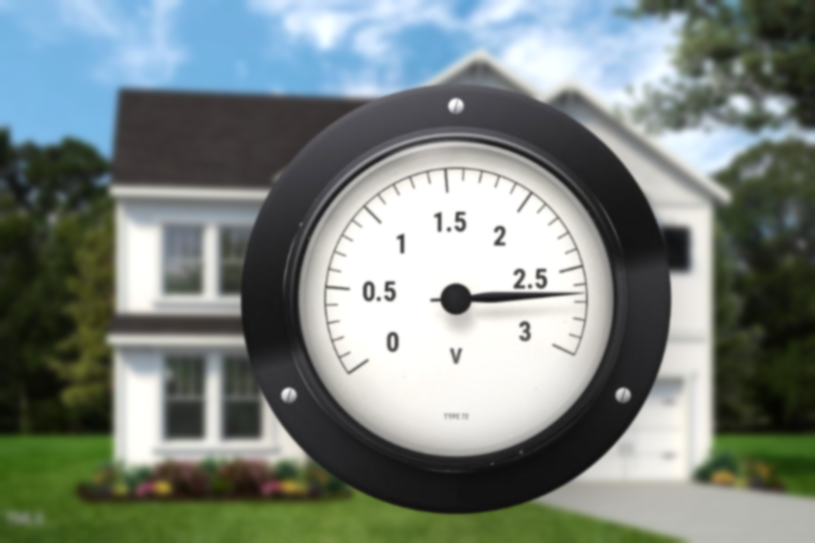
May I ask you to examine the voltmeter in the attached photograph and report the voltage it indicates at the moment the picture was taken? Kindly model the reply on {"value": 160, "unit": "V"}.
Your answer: {"value": 2.65, "unit": "V"}
